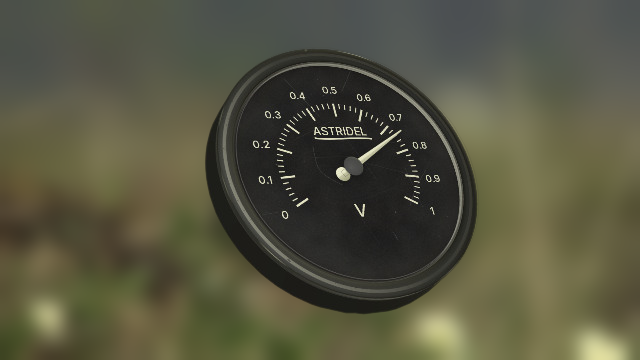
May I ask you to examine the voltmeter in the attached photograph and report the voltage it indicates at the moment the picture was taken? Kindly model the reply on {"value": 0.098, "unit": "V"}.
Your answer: {"value": 0.74, "unit": "V"}
